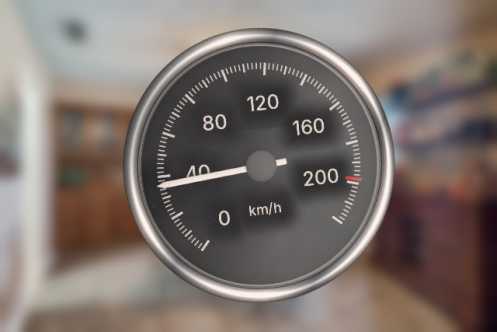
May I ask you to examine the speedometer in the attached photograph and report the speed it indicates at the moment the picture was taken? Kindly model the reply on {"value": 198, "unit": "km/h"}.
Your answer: {"value": 36, "unit": "km/h"}
